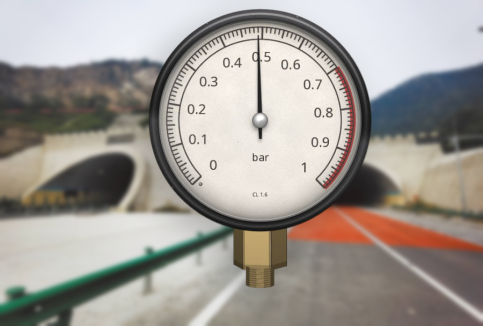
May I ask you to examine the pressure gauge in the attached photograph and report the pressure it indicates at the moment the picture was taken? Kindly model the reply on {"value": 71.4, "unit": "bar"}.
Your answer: {"value": 0.49, "unit": "bar"}
